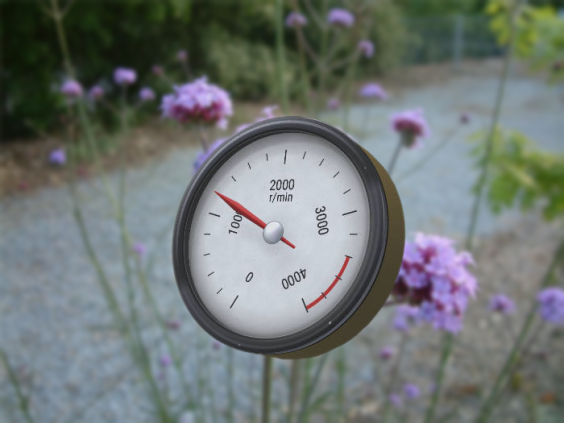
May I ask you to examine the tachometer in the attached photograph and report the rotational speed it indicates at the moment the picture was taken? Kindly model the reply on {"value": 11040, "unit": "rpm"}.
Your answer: {"value": 1200, "unit": "rpm"}
